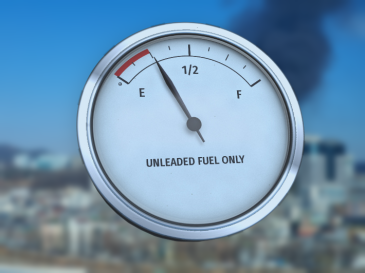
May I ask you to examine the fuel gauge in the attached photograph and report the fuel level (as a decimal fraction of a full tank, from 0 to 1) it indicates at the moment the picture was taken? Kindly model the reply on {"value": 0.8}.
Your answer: {"value": 0.25}
